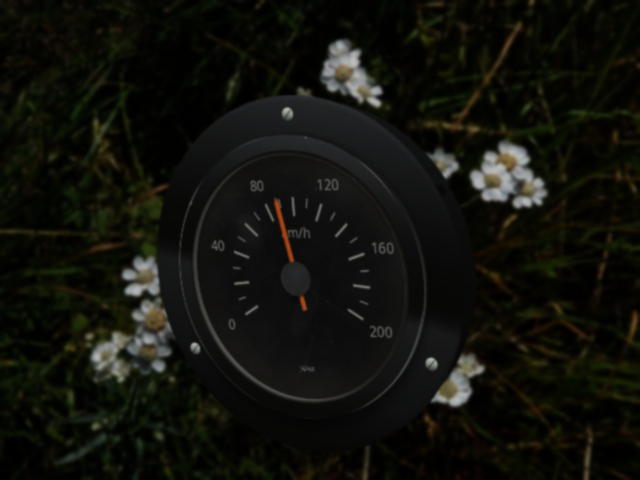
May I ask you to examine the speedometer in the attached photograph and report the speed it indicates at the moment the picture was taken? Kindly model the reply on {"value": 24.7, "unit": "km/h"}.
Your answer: {"value": 90, "unit": "km/h"}
